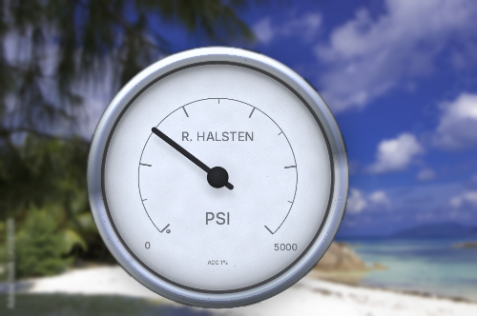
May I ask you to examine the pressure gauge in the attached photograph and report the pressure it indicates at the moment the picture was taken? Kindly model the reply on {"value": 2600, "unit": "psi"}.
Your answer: {"value": 1500, "unit": "psi"}
